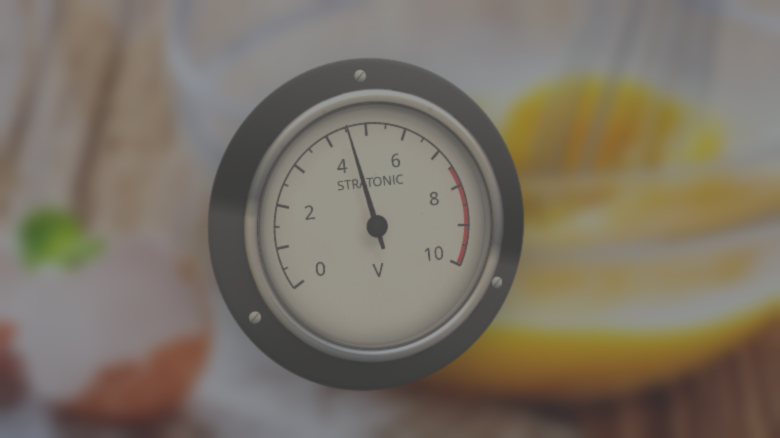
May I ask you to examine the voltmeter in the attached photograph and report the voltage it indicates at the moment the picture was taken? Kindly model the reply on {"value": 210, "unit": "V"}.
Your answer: {"value": 4.5, "unit": "V"}
